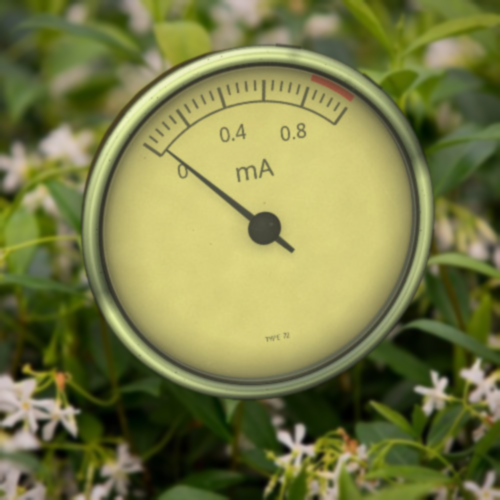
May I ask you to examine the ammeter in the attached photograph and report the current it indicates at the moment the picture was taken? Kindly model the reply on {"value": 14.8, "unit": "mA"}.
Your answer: {"value": 0.04, "unit": "mA"}
